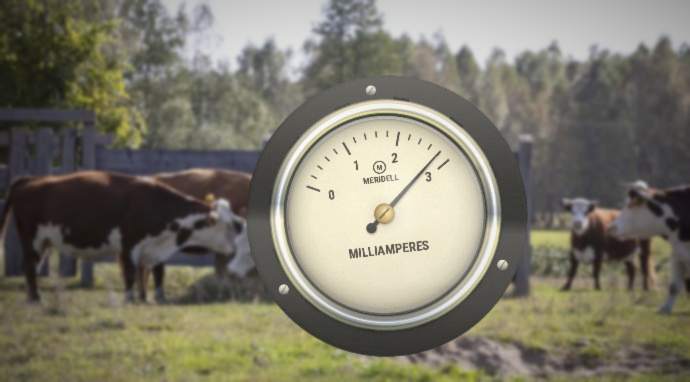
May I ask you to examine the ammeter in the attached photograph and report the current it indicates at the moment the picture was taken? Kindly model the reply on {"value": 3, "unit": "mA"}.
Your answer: {"value": 2.8, "unit": "mA"}
